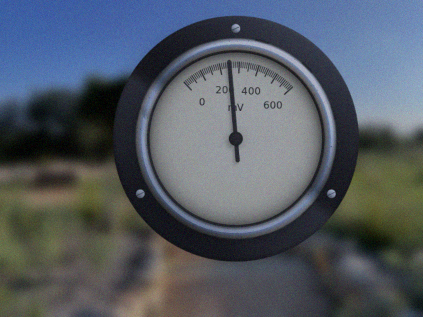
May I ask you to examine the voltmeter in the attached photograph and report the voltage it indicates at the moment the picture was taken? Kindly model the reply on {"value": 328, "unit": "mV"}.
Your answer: {"value": 250, "unit": "mV"}
